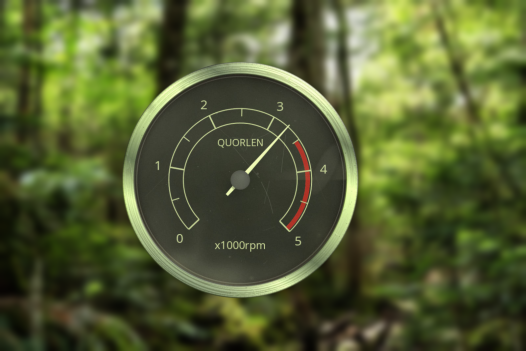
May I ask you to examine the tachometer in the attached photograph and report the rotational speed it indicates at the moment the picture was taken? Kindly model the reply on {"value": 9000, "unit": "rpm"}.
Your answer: {"value": 3250, "unit": "rpm"}
